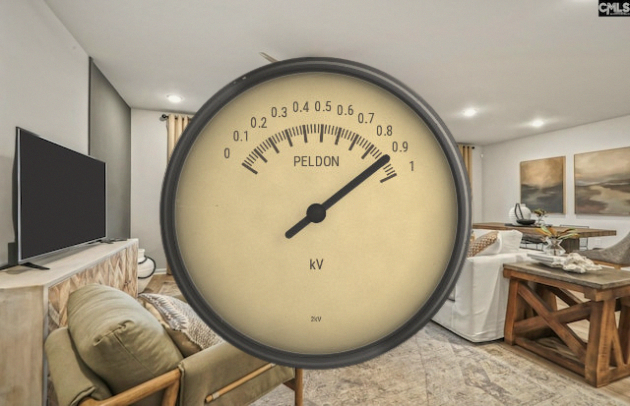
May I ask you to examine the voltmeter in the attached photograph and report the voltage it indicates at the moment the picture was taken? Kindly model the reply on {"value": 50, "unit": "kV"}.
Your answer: {"value": 0.9, "unit": "kV"}
